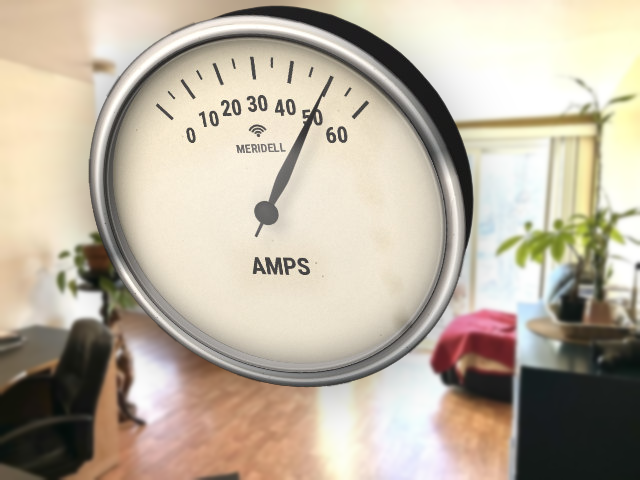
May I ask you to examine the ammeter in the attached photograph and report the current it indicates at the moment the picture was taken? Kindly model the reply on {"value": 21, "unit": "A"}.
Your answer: {"value": 50, "unit": "A"}
